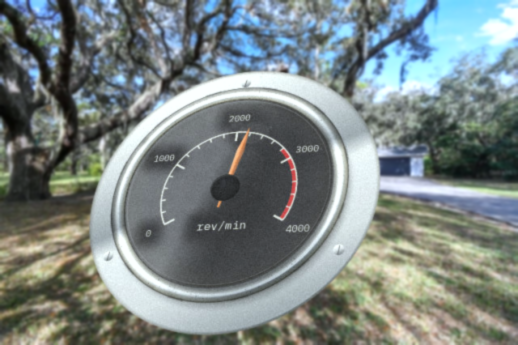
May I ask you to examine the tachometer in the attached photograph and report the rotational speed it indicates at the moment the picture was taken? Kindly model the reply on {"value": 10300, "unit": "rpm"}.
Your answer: {"value": 2200, "unit": "rpm"}
